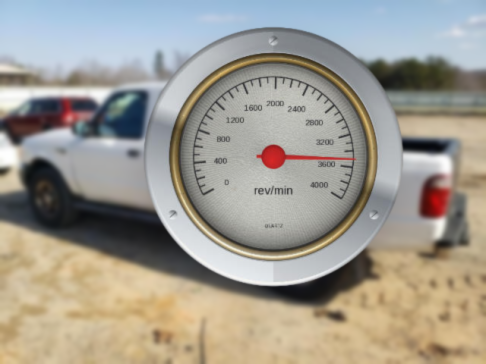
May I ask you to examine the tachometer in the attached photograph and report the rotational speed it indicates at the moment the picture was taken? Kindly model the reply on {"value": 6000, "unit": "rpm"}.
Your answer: {"value": 3500, "unit": "rpm"}
